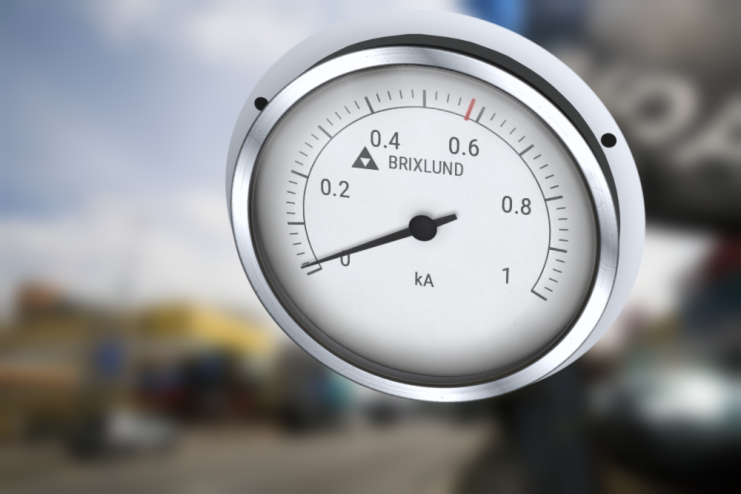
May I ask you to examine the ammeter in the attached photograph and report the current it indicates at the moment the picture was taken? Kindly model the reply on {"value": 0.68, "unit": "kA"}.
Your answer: {"value": 0.02, "unit": "kA"}
